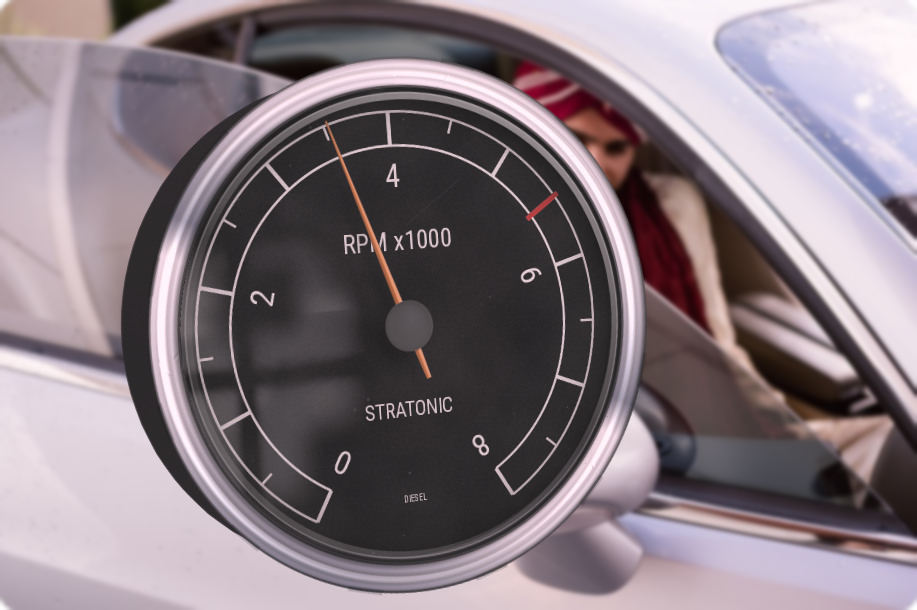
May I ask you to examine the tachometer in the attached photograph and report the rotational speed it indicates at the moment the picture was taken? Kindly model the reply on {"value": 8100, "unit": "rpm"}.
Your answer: {"value": 3500, "unit": "rpm"}
